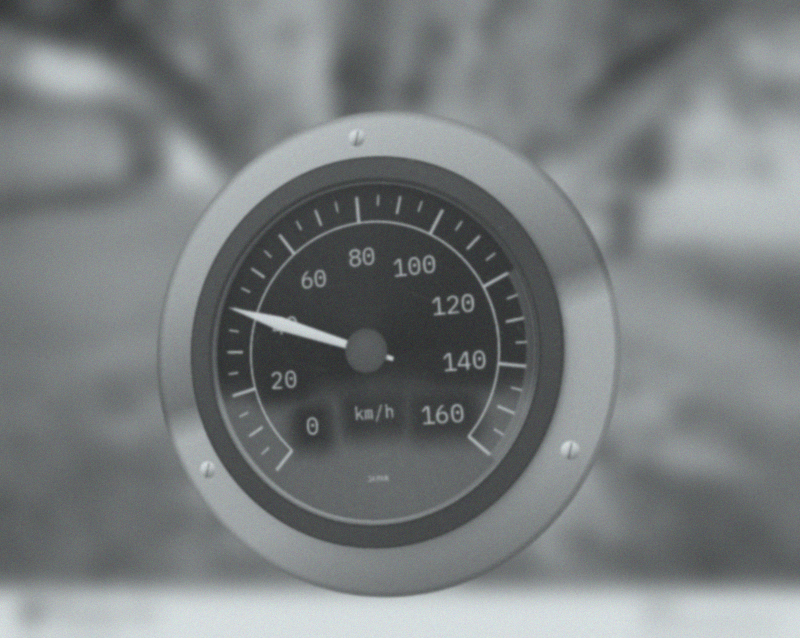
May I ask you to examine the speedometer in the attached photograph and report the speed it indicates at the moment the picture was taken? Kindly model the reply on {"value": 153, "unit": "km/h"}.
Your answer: {"value": 40, "unit": "km/h"}
